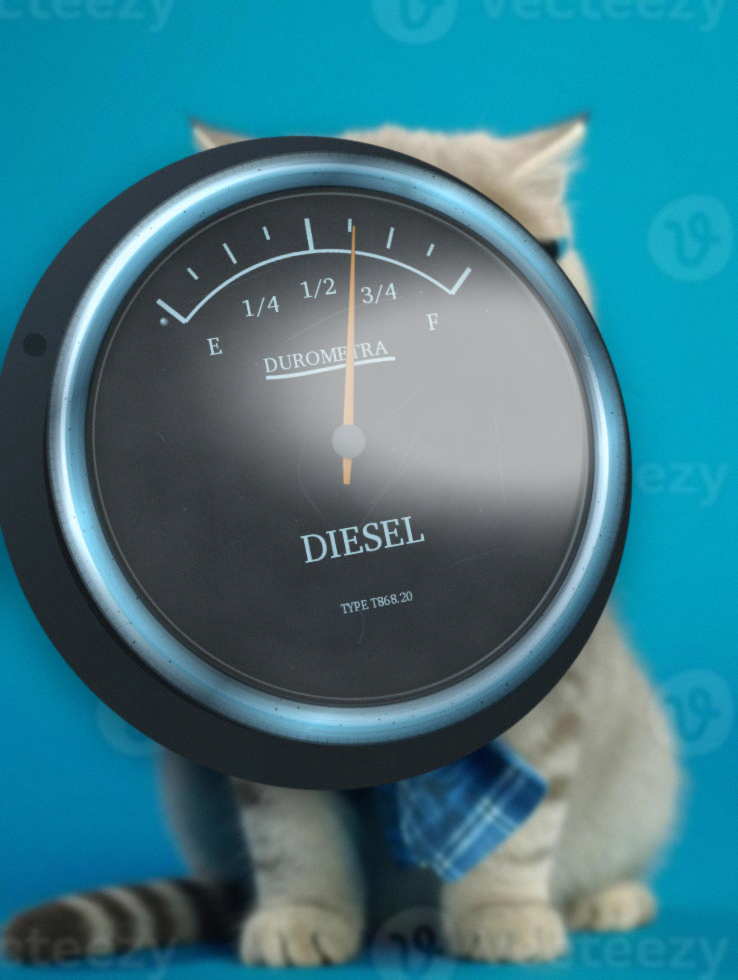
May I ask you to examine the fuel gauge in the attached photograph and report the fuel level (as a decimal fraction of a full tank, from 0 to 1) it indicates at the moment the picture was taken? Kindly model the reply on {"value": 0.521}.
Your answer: {"value": 0.625}
